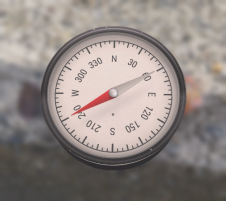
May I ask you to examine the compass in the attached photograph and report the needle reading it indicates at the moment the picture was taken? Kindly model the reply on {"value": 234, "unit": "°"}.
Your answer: {"value": 240, "unit": "°"}
